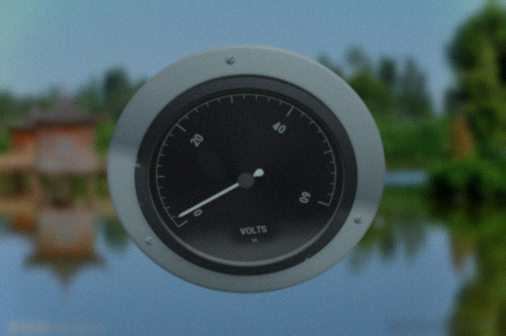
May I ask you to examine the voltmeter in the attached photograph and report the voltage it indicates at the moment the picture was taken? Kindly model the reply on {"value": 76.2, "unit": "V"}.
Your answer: {"value": 2, "unit": "V"}
